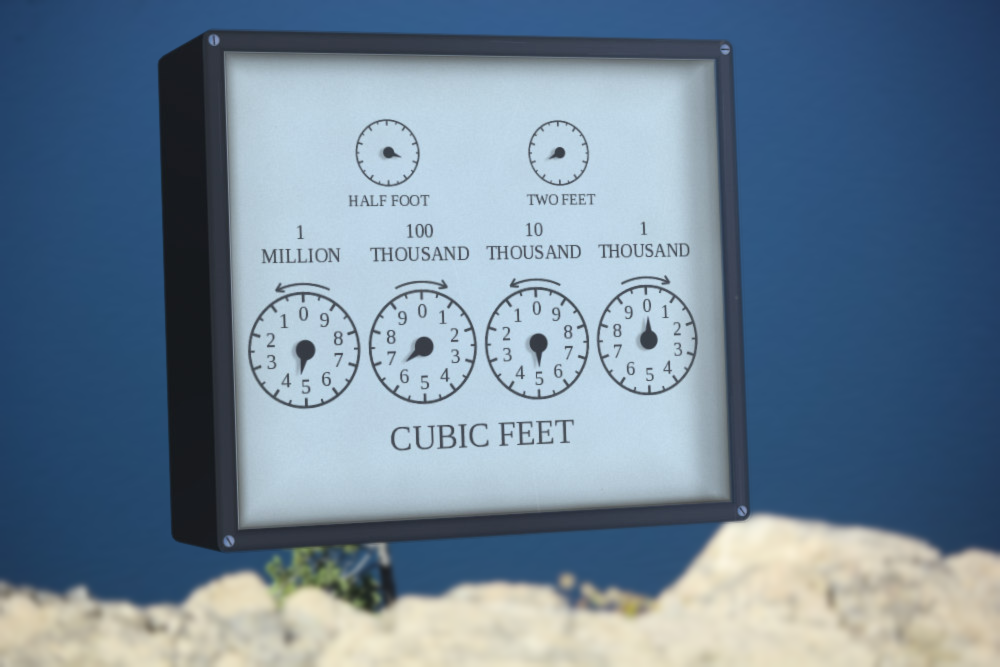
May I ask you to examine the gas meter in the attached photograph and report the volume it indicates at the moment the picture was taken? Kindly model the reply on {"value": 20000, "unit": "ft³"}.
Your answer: {"value": 465000, "unit": "ft³"}
